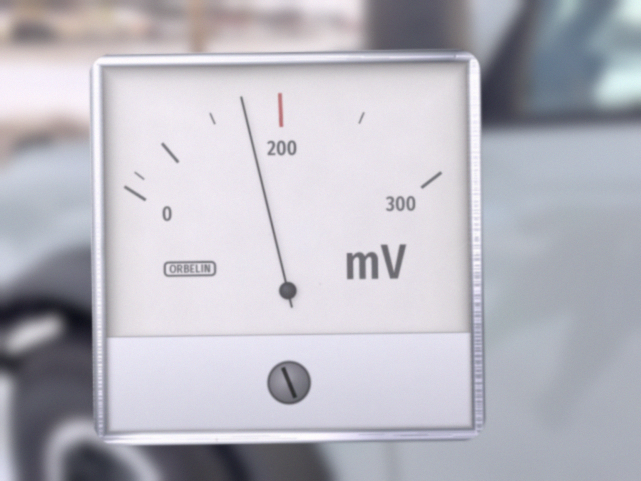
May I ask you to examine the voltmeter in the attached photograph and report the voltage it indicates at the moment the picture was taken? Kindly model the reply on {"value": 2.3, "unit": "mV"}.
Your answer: {"value": 175, "unit": "mV"}
